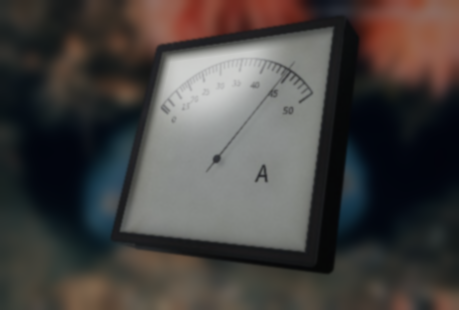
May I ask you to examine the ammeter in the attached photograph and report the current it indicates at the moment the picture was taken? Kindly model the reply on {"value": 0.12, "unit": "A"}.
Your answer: {"value": 45, "unit": "A"}
